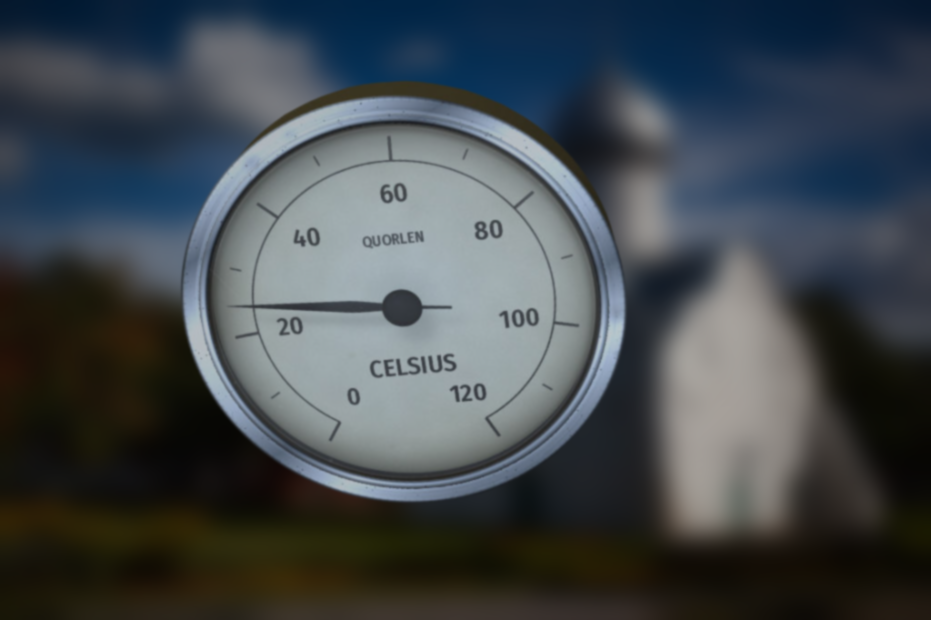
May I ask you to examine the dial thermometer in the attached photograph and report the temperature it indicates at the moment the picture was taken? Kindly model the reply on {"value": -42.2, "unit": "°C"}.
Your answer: {"value": 25, "unit": "°C"}
